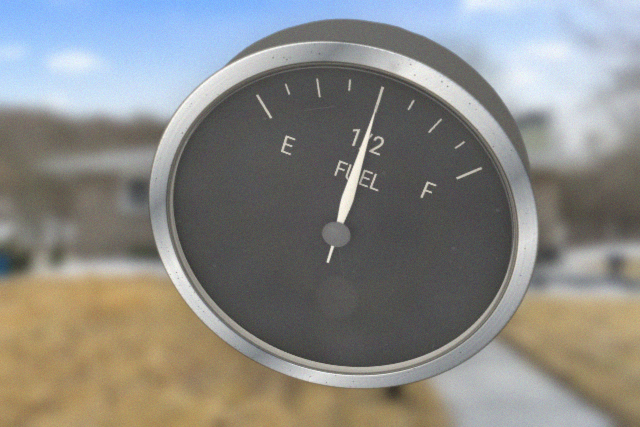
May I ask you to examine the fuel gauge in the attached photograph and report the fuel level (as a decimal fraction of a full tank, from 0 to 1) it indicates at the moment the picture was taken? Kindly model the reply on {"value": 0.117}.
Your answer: {"value": 0.5}
